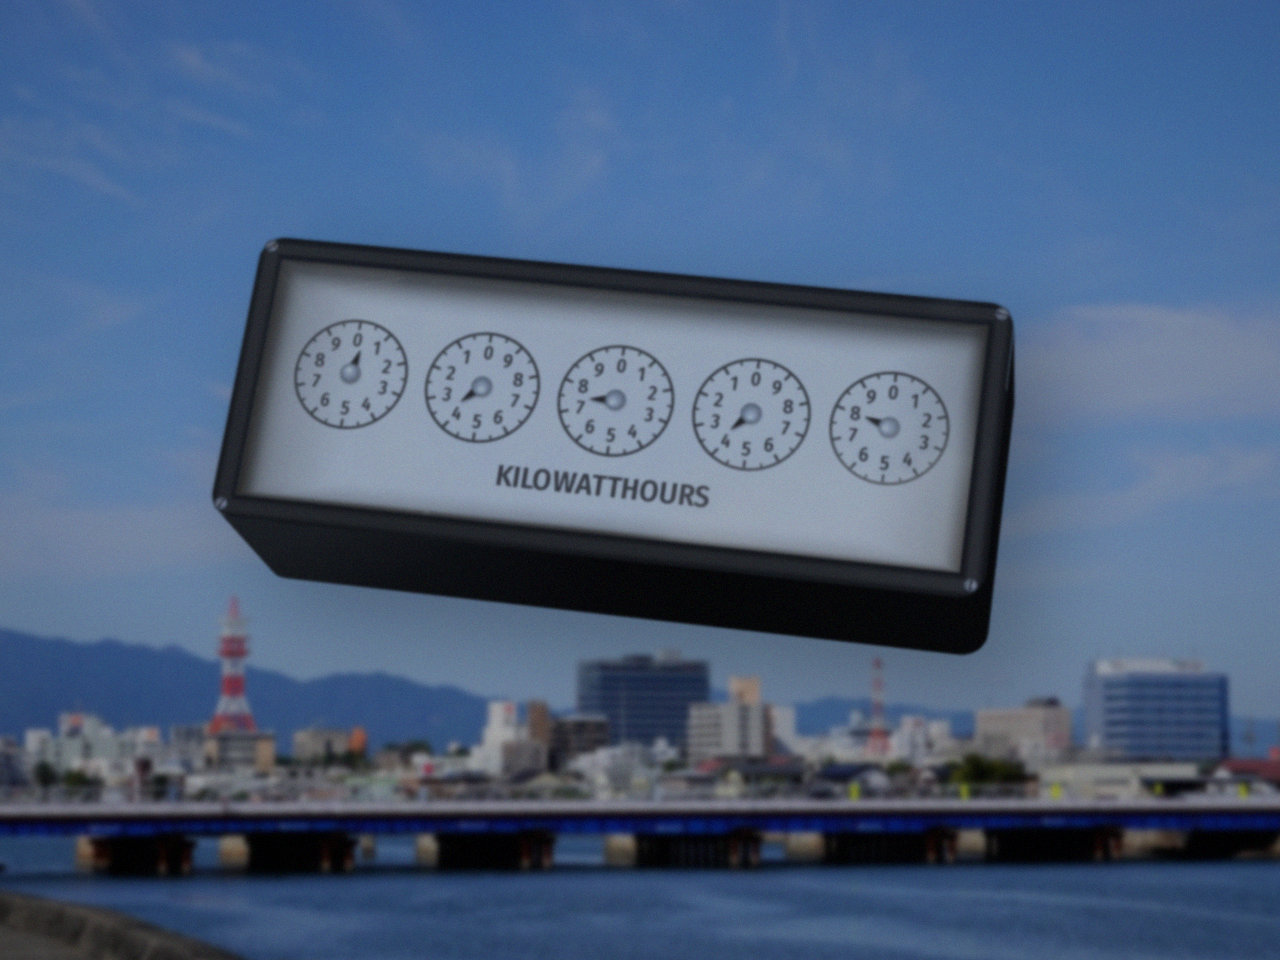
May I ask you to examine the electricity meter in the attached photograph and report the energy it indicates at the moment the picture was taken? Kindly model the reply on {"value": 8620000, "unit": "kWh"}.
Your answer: {"value": 3738, "unit": "kWh"}
